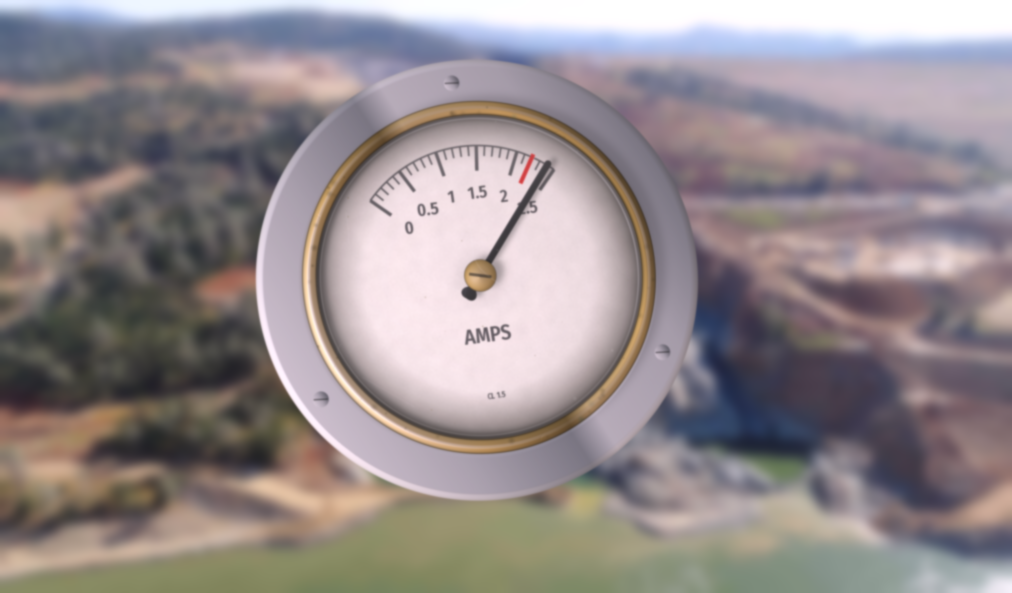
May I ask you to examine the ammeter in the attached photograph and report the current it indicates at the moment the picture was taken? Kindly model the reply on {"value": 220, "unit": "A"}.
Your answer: {"value": 2.4, "unit": "A"}
